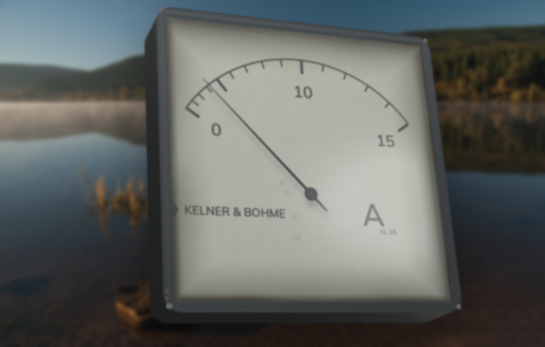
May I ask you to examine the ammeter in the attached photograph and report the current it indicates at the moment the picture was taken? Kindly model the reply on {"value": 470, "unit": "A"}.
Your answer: {"value": 4, "unit": "A"}
